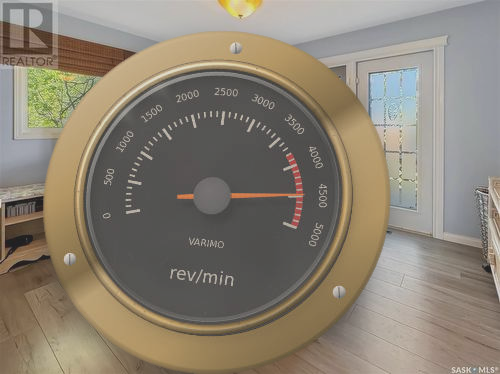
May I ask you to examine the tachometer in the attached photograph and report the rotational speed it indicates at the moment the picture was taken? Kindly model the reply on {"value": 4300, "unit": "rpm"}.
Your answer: {"value": 4500, "unit": "rpm"}
